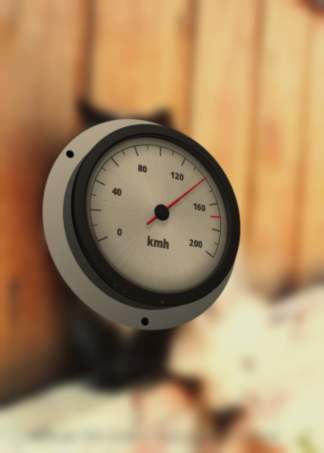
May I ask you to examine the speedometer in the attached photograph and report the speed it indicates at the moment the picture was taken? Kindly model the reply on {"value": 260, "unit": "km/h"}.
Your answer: {"value": 140, "unit": "km/h"}
